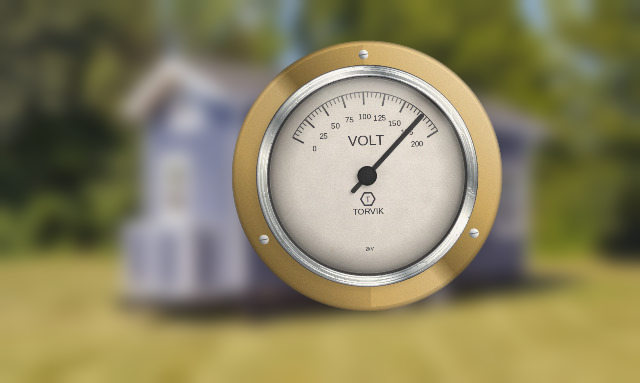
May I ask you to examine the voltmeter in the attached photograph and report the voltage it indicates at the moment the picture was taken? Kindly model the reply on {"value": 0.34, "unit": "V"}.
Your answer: {"value": 175, "unit": "V"}
